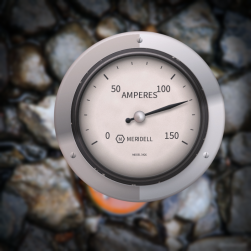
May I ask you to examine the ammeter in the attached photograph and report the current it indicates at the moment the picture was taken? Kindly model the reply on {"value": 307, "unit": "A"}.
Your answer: {"value": 120, "unit": "A"}
